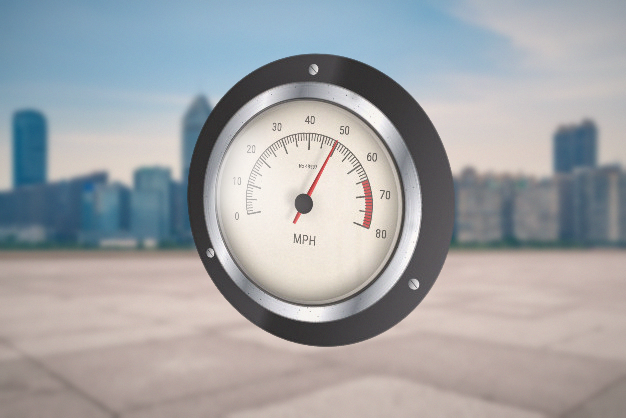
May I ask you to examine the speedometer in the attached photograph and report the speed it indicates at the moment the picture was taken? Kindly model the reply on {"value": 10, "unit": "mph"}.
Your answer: {"value": 50, "unit": "mph"}
